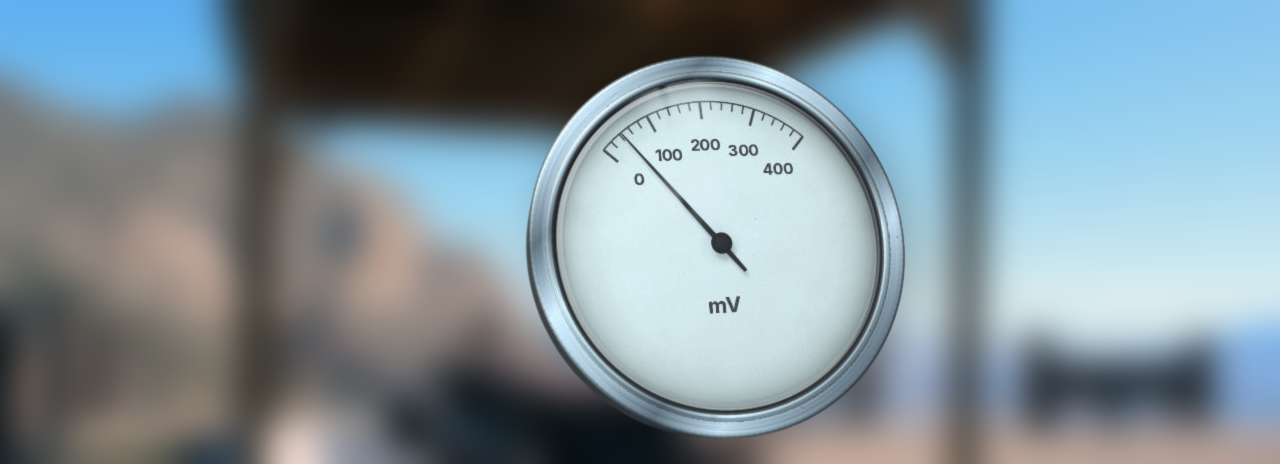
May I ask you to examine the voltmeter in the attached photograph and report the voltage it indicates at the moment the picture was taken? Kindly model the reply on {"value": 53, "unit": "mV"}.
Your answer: {"value": 40, "unit": "mV"}
